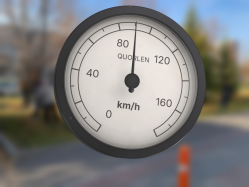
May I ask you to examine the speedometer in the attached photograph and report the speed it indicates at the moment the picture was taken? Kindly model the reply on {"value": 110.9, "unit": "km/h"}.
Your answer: {"value": 90, "unit": "km/h"}
